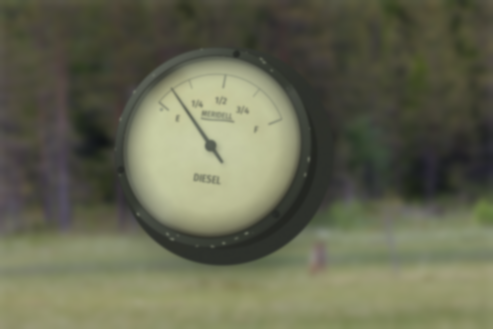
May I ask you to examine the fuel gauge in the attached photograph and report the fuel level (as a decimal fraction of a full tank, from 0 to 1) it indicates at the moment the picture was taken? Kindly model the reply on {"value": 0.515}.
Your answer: {"value": 0.125}
